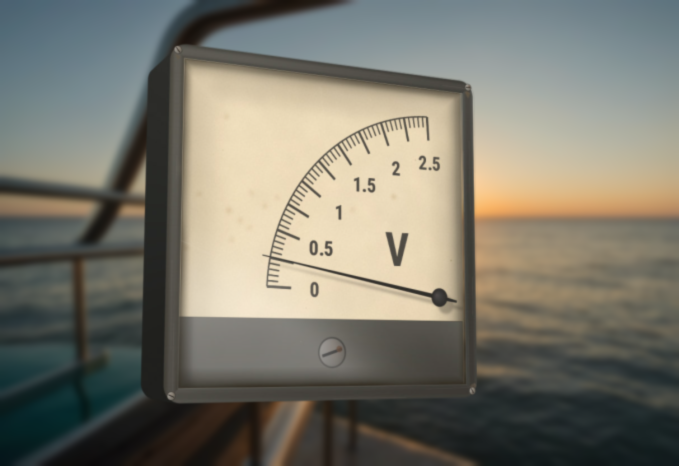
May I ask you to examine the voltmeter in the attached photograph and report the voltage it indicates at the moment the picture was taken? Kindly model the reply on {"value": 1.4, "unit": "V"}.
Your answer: {"value": 0.25, "unit": "V"}
